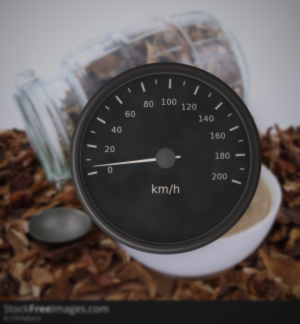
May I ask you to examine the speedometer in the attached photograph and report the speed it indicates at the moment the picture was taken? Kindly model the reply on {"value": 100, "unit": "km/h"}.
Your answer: {"value": 5, "unit": "km/h"}
